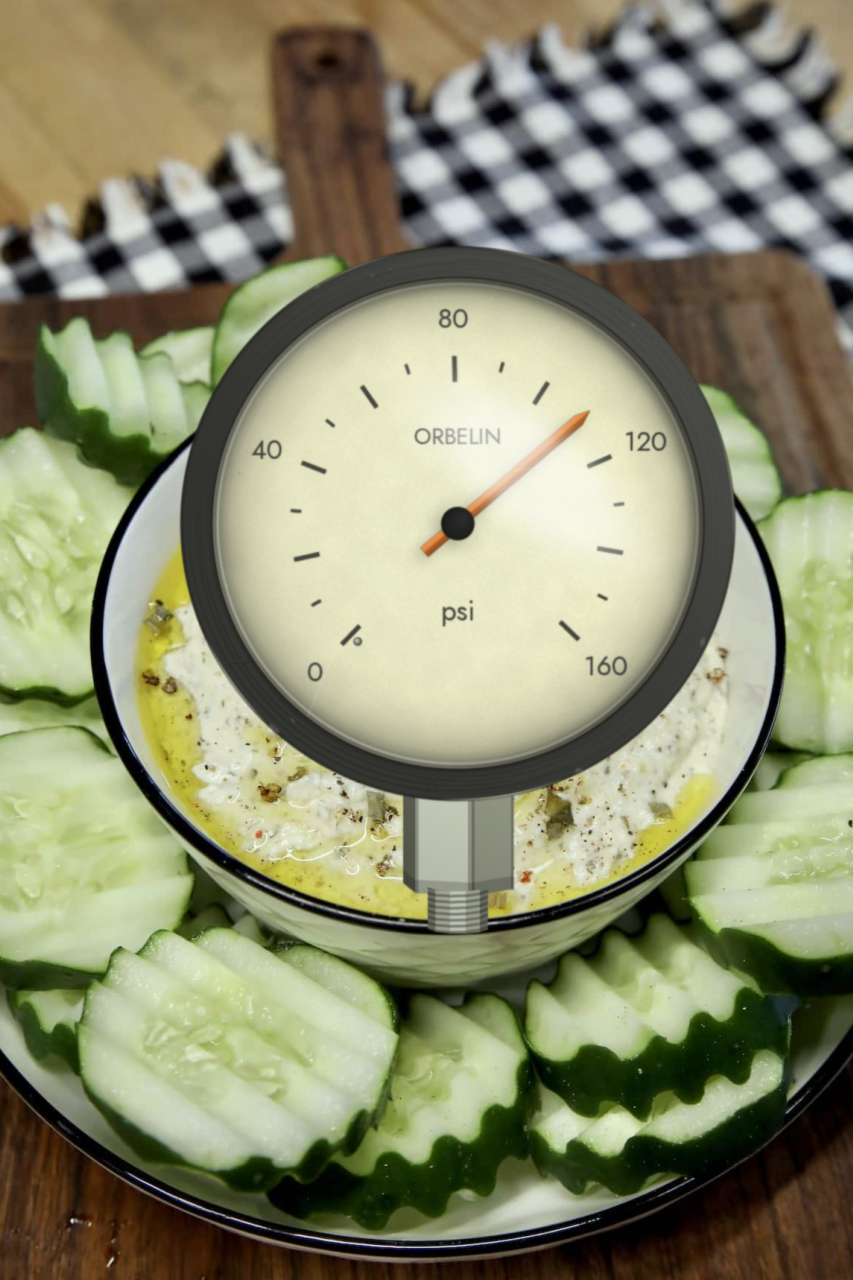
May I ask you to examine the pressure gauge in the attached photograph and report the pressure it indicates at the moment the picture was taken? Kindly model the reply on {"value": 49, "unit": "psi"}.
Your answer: {"value": 110, "unit": "psi"}
